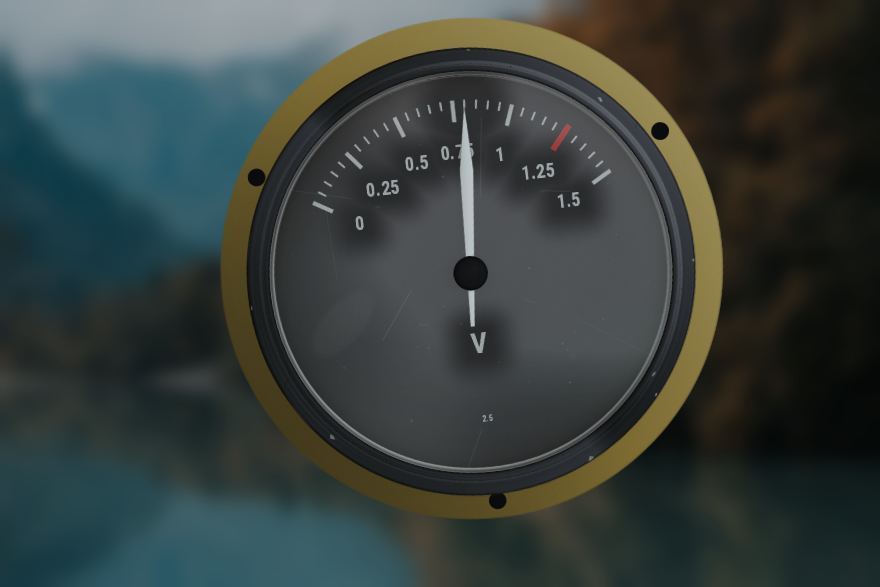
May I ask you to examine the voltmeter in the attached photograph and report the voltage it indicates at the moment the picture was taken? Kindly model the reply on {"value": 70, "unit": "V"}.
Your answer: {"value": 0.8, "unit": "V"}
